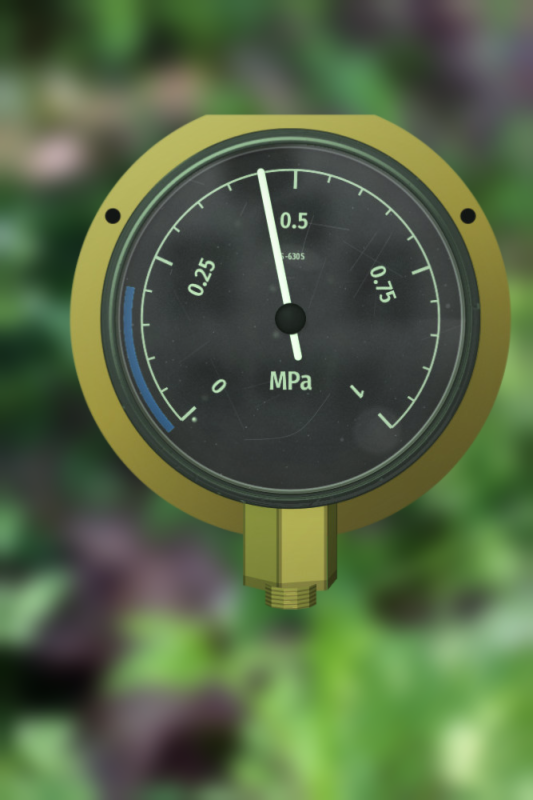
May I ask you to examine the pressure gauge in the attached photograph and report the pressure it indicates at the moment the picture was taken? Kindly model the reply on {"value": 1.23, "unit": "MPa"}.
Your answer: {"value": 0.45, "unit": "MPa"}
